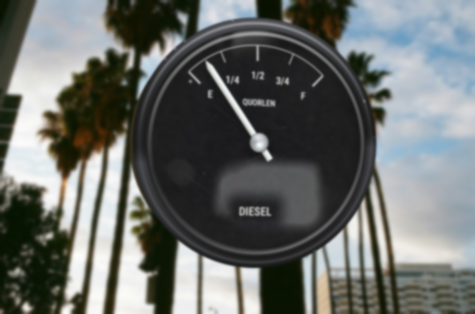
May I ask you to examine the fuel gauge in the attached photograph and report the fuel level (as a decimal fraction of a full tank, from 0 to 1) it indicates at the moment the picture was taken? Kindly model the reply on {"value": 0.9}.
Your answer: {"value": 0.125}
